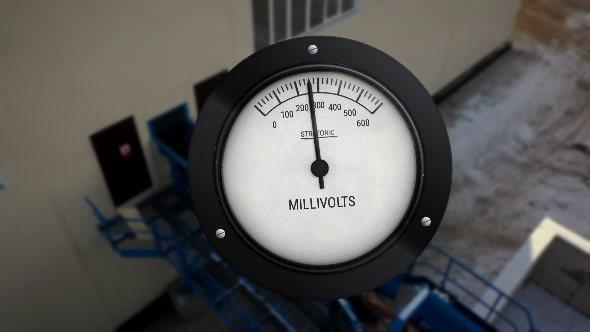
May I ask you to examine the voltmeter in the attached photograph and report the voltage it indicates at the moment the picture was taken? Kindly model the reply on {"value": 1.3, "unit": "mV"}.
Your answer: {"value": 260, "unit": "mV"}
